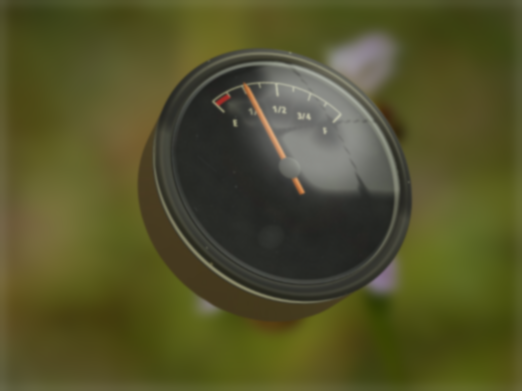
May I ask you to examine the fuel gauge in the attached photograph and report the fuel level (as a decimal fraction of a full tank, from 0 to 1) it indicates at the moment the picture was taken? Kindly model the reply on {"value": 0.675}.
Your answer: {"value": 0.25}
